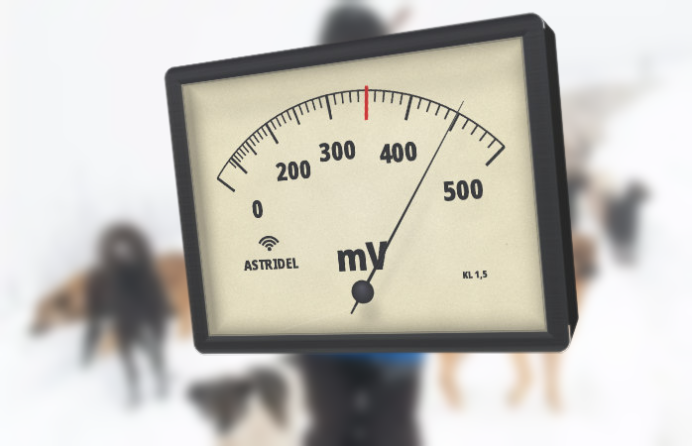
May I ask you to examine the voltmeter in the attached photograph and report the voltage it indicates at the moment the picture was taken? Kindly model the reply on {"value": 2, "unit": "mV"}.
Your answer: {"value": 450, "unit": "mV"}
